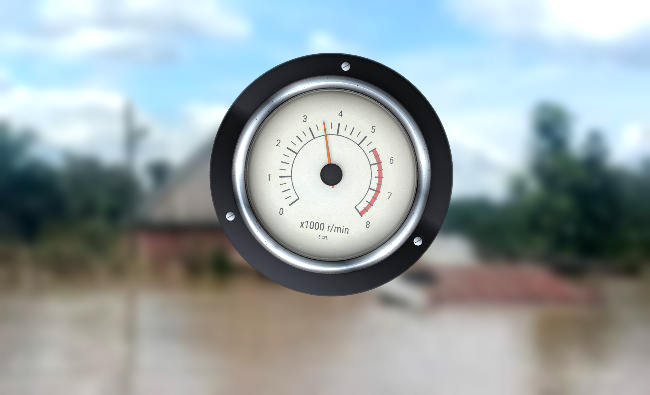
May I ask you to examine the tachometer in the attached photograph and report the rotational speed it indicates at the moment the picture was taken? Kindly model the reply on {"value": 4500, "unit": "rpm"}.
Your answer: {"value": 3500, "unit": "rpm"}
